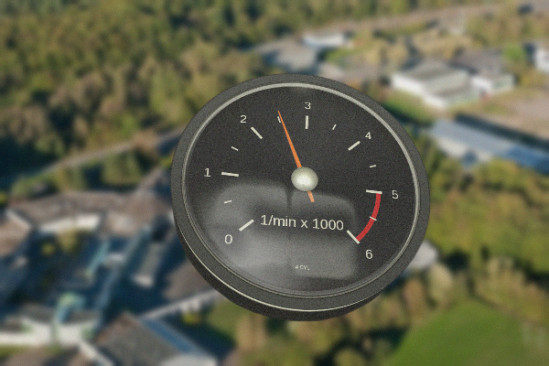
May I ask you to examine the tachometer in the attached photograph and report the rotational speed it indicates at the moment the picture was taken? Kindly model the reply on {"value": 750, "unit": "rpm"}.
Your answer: {"value": 2500, "unit": "rpm"}
